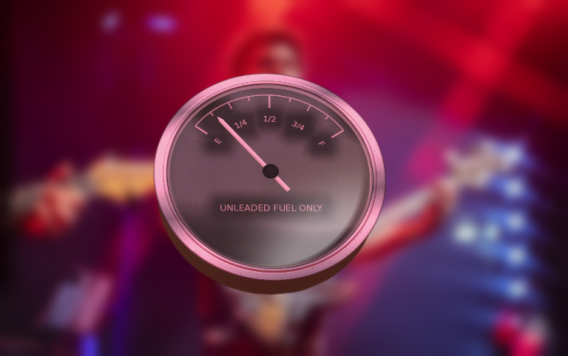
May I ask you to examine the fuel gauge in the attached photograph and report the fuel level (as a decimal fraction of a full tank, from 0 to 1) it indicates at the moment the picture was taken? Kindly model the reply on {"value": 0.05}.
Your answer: {"value": 0.125}
